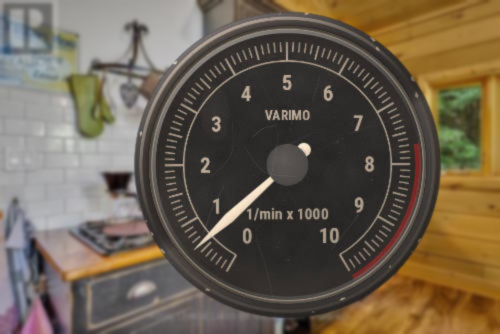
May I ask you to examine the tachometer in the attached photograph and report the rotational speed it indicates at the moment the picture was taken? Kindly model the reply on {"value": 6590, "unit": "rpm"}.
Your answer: {"value": 600, "unit": "rpm"}
